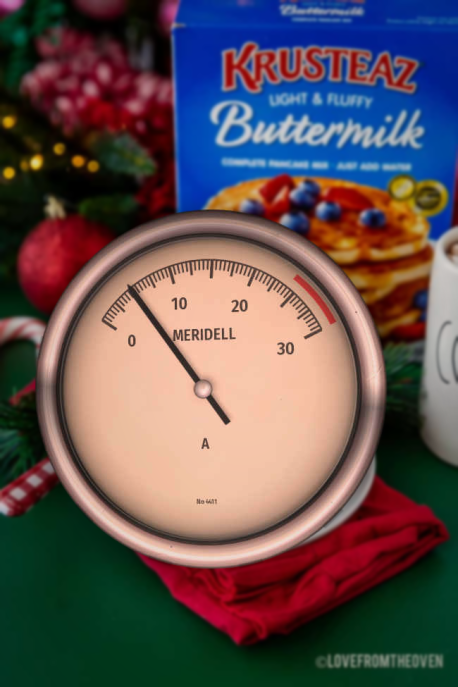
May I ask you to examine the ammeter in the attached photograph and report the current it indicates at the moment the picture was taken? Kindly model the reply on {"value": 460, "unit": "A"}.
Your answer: {"value": 5, "unit": "A"}
